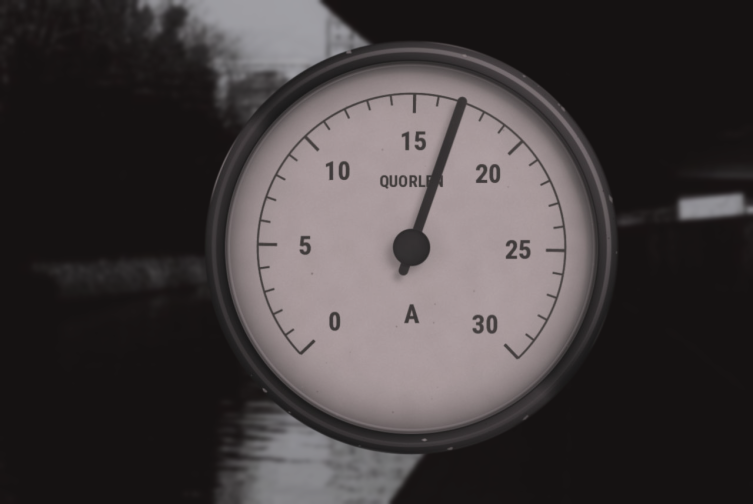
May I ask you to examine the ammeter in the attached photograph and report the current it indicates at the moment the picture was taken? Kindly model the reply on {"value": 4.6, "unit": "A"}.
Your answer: {"value": 17, "unit": "A"}
